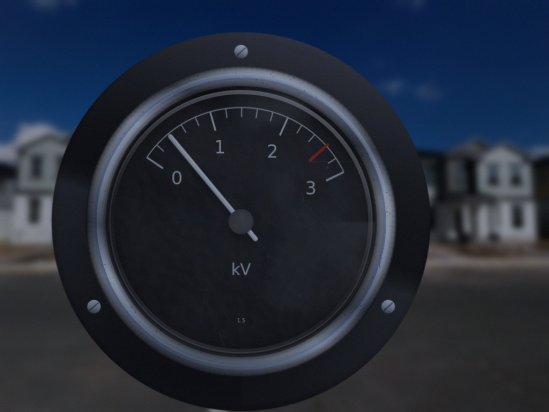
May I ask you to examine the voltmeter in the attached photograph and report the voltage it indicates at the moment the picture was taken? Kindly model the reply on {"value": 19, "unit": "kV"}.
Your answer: {"value": 0.4, "unit": "kV"}
